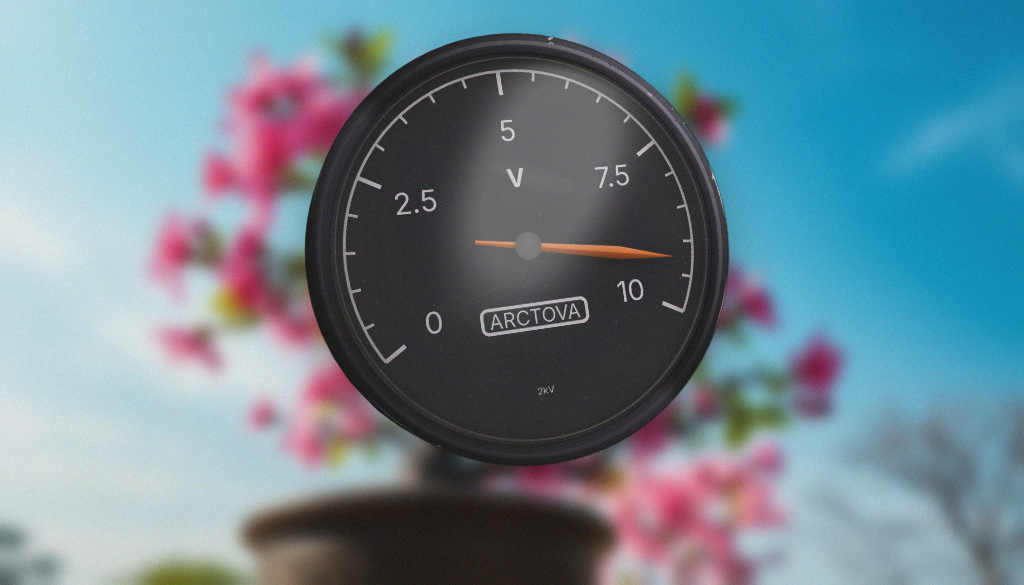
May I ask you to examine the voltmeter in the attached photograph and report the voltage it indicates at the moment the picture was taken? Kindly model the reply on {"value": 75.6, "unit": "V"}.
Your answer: {"value": 9.25, "unit": "V"}
